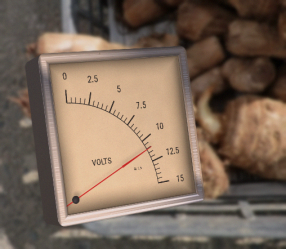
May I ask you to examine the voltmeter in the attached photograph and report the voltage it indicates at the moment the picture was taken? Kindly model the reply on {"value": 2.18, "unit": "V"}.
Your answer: {"value": 11, "unit": "V"}
